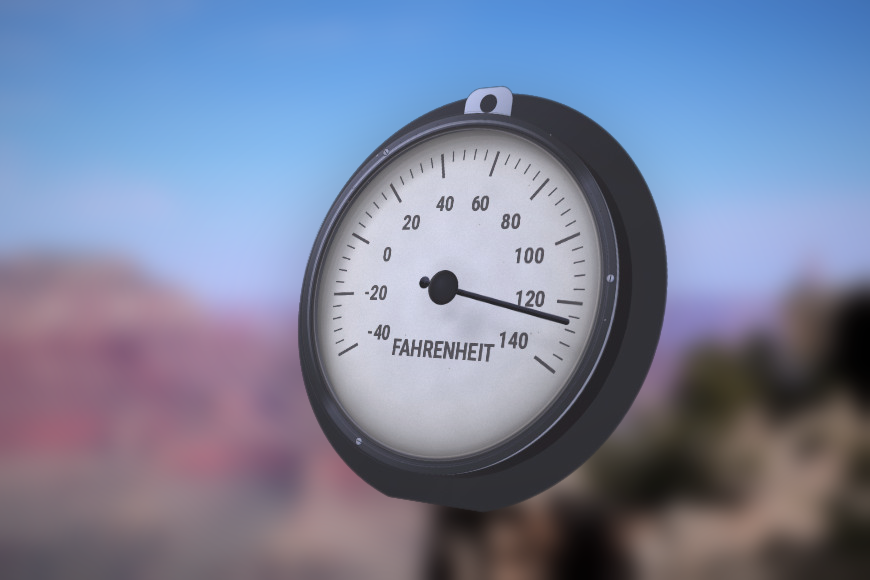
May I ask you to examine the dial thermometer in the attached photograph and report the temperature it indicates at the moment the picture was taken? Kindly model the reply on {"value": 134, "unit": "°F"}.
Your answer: {"value": 126, "unit": "°F"}
